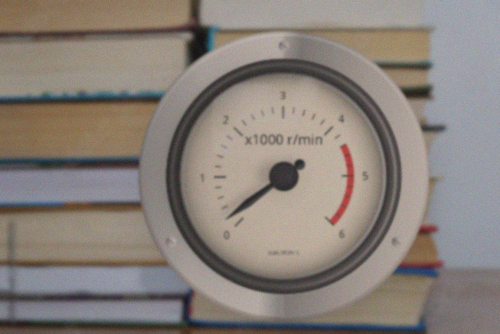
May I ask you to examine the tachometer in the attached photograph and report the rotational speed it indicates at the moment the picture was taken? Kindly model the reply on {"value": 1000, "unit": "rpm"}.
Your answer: {"value": 200, "unit": "rpm"}
